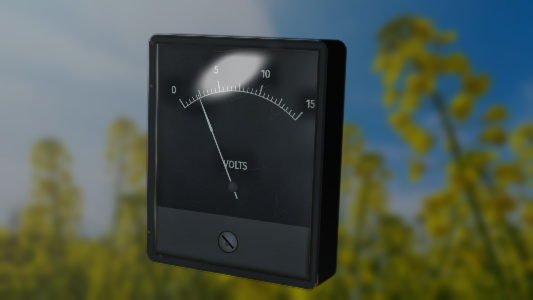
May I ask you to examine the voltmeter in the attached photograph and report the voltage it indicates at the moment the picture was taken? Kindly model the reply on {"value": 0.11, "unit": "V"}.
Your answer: {"value": 2.5, "unit": "V"}
